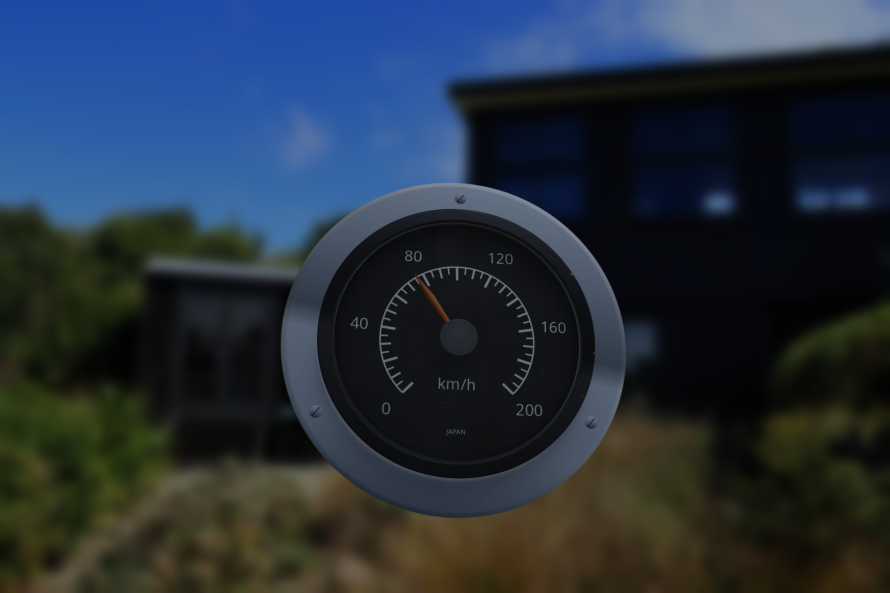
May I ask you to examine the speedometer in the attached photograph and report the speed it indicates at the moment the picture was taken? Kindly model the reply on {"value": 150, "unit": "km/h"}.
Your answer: {"value": 75, "unit": "km/h"}
